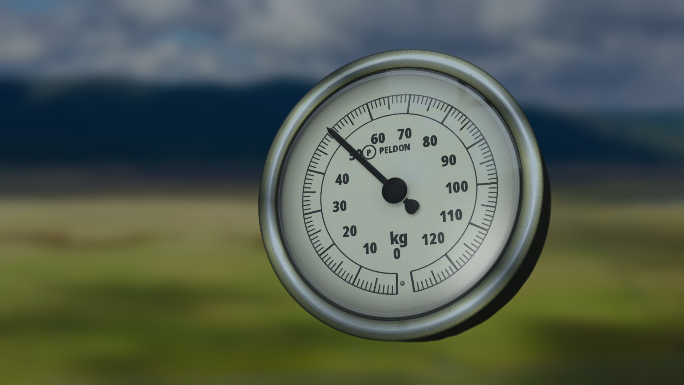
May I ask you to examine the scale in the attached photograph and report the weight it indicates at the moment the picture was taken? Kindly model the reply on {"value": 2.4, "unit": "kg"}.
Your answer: {"value": 50, "unit": "kg"}
